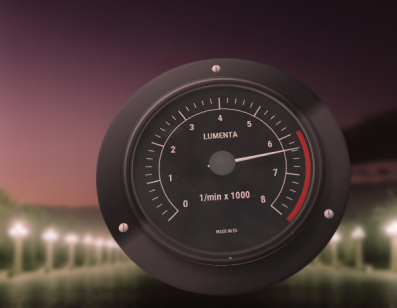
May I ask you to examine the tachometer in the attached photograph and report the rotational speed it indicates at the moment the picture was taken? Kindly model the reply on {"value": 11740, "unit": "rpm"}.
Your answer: {"value": 6400, "unit": "rpm"}
